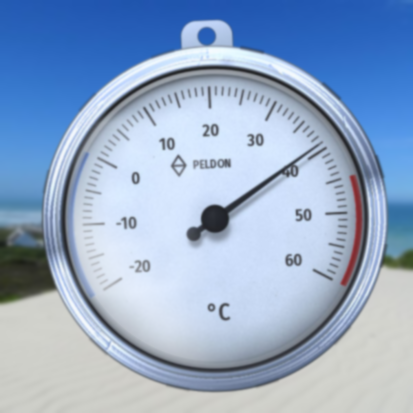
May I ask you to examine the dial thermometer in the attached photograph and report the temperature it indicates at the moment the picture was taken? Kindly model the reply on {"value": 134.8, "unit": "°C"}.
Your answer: {"value": 39, "unit": "°C"}
